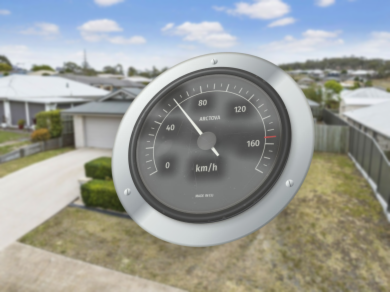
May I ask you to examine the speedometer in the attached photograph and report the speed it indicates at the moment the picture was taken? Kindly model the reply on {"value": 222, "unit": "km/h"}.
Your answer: {"value": 60, "unit": "km/h"}
